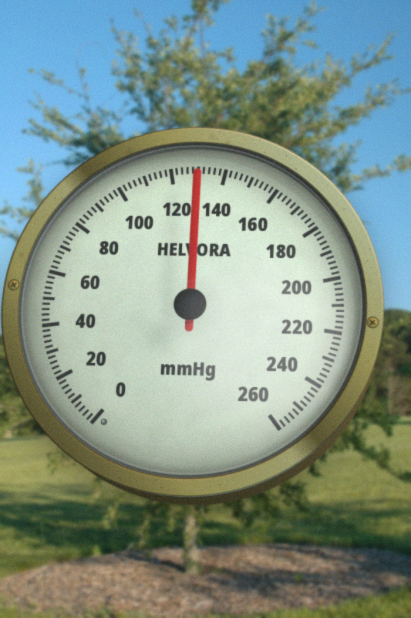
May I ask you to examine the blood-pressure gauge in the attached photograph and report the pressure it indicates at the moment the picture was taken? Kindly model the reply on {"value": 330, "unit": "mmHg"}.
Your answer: {"value": 130, "unit": "mmHg"}
